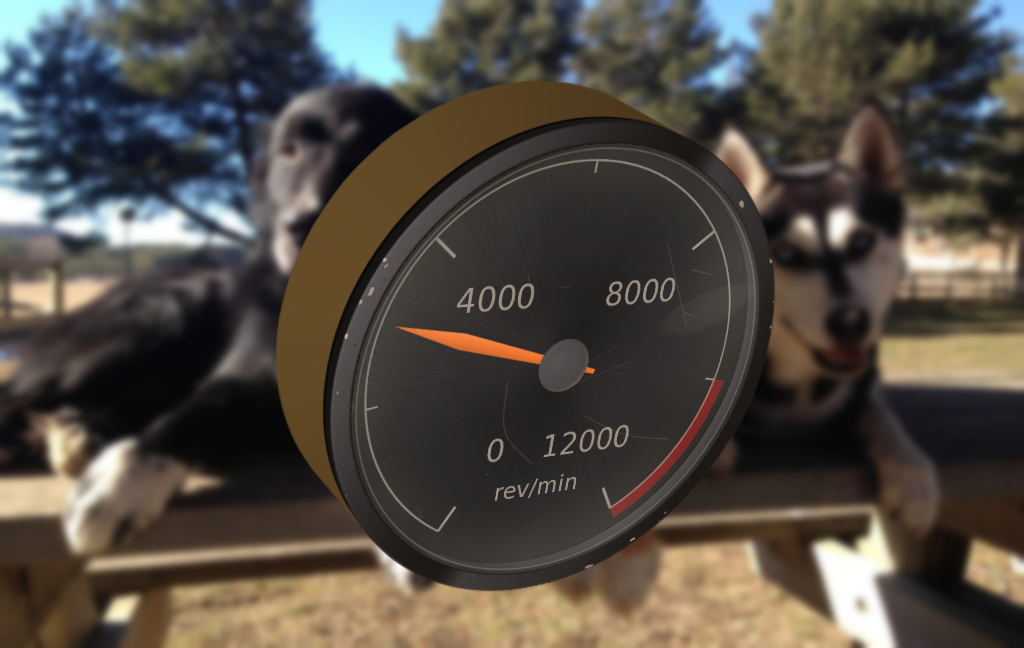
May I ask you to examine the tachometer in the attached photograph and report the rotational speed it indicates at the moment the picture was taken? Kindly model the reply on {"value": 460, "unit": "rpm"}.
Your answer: {"value": 3000, "unit": "rpm"}
